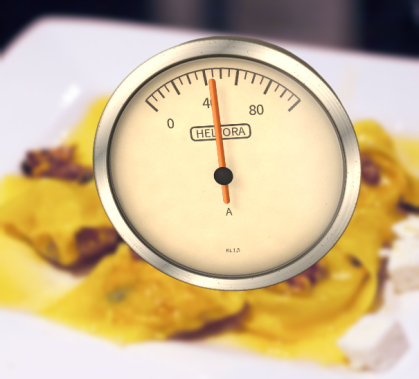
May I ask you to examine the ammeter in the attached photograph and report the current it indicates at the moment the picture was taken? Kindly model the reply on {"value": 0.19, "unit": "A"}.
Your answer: {"value": 45, "unit": "A"}
